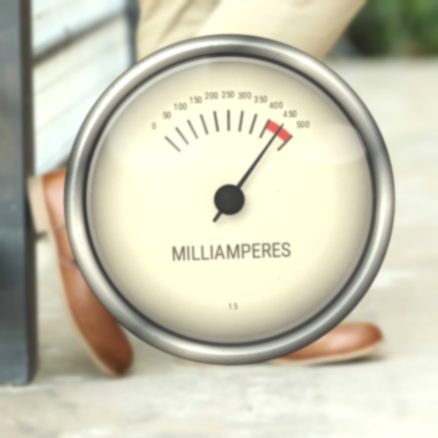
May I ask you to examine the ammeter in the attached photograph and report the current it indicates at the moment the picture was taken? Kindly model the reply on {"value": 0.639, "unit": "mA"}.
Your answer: {"value": 450, "unit": "mA"}
